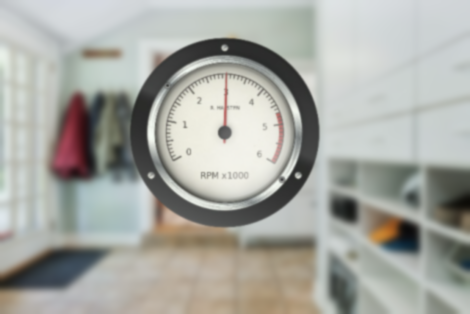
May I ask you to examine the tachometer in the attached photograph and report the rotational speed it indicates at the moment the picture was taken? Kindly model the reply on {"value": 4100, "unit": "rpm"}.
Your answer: {"value": 3000, "unit": "rpm"}
